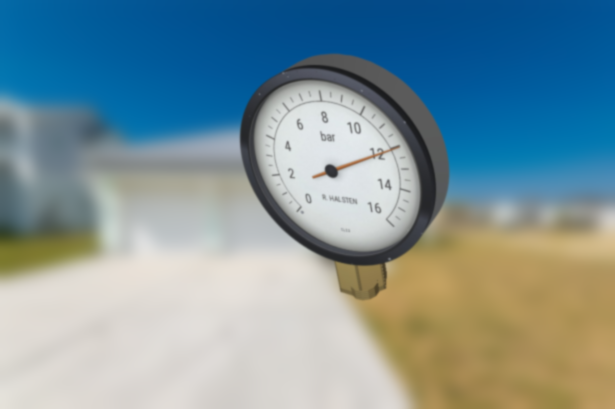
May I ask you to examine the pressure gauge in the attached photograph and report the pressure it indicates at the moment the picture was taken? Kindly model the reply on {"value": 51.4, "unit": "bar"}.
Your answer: {"value": 12, "unit": "bar"}
